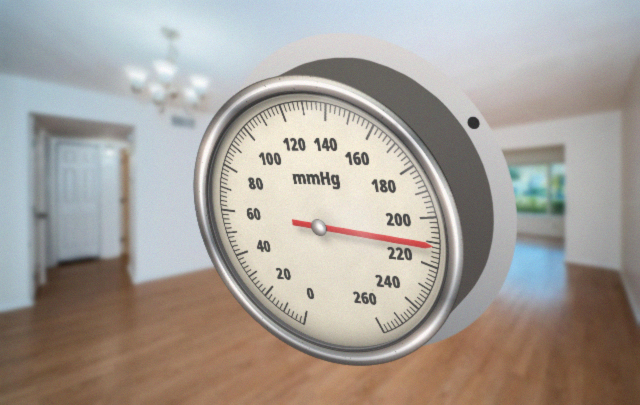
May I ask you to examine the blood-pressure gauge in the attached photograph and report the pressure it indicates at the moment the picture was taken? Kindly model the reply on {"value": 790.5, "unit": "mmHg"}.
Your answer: {"value": 210, "unit": "mmHg"}
